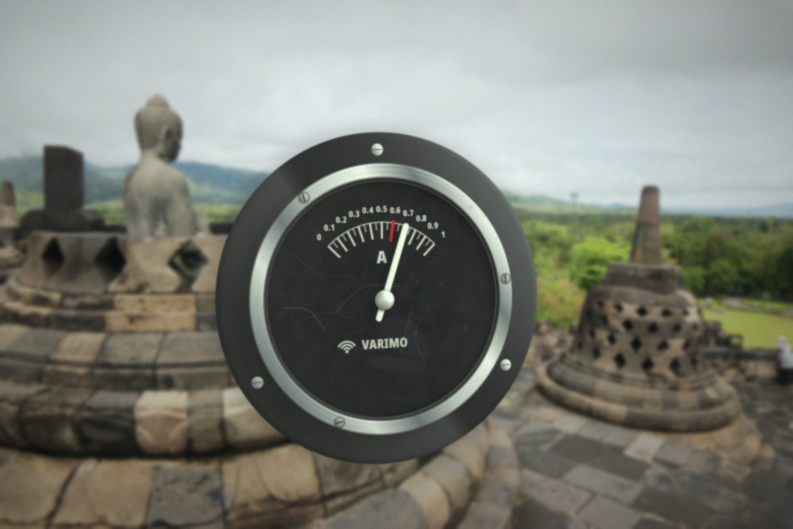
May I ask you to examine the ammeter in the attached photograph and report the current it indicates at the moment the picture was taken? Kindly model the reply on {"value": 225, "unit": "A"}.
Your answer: {"value": 0.7, "unit": "A"}
